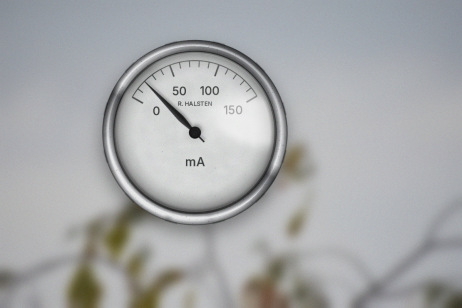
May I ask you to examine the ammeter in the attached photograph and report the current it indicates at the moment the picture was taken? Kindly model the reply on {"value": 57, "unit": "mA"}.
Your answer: {"value": 20, "unit": "mA"}
